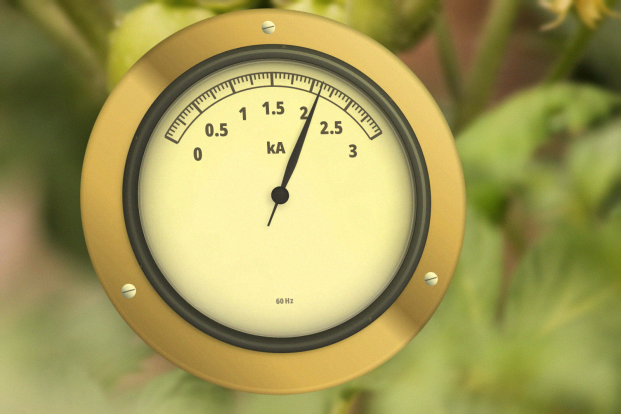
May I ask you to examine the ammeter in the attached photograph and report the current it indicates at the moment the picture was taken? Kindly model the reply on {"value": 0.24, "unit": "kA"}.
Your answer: {"value": 2.1, "unit": "kA"}
